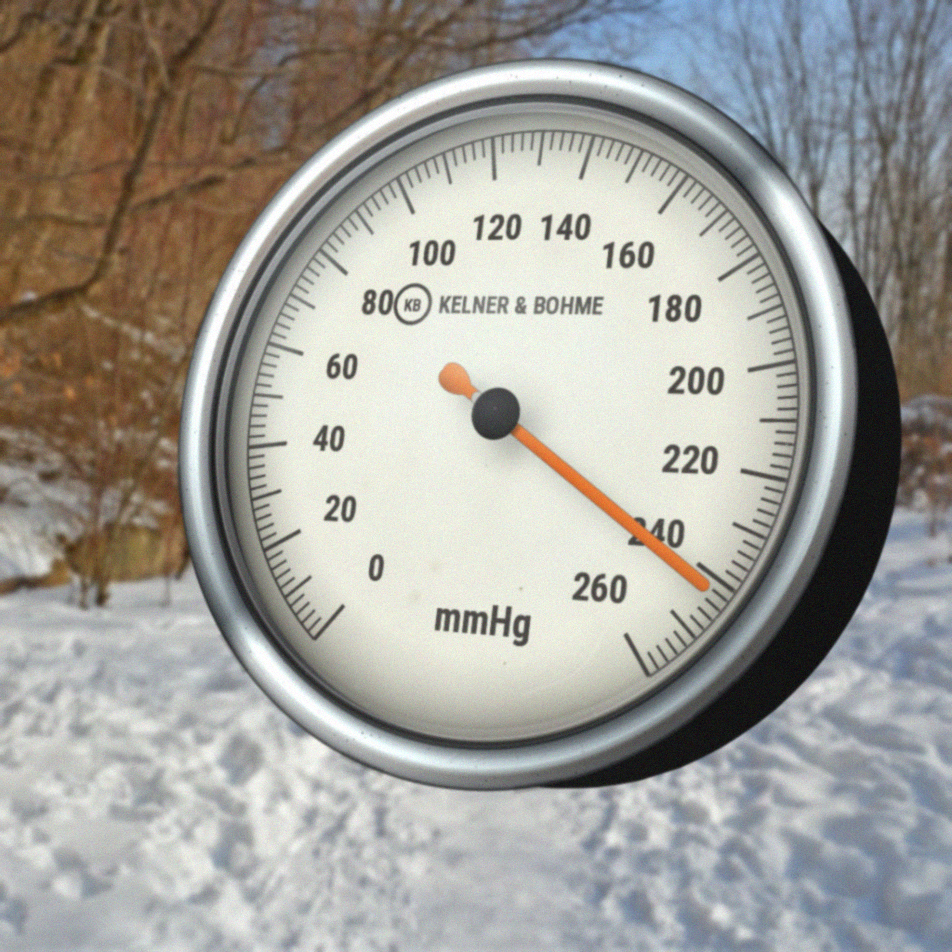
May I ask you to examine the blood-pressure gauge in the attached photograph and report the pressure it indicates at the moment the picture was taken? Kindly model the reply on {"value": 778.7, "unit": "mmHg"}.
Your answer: {"value": 242, "unit": "mmHg"}
